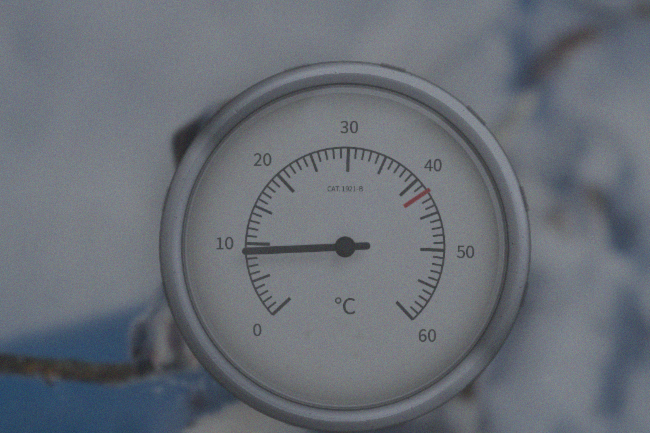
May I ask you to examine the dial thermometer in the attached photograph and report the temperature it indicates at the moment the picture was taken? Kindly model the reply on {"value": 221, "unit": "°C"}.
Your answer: {"value": 9, "unit": "°C"}
